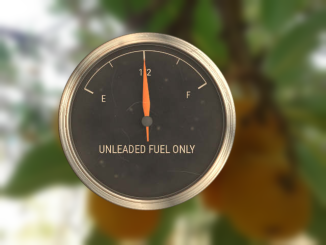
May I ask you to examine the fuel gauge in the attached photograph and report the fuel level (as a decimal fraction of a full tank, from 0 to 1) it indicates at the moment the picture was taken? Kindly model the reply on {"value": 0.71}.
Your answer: {"value": 0.5}
